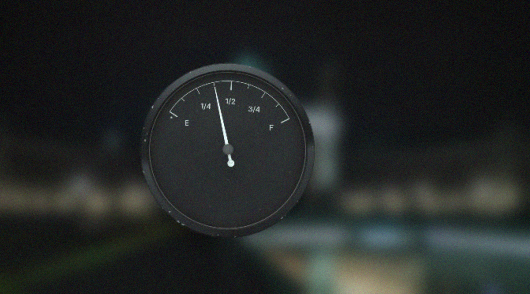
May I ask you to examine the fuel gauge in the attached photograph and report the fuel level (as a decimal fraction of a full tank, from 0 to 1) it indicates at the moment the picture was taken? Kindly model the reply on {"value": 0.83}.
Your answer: {"value": 0.375}
